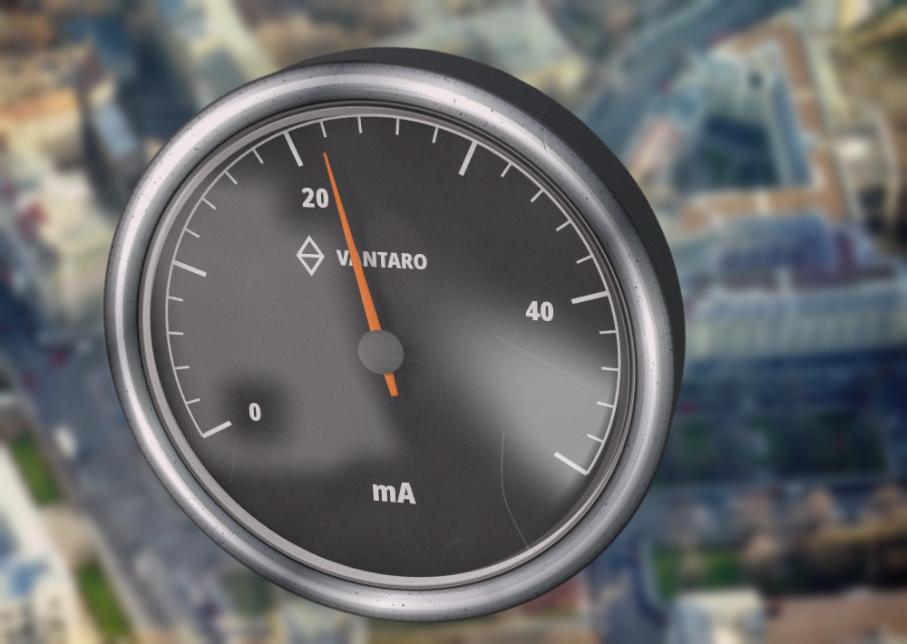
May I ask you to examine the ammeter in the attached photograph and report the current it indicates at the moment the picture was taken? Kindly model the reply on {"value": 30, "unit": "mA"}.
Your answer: {"value": 22, "unit": "mA"}
